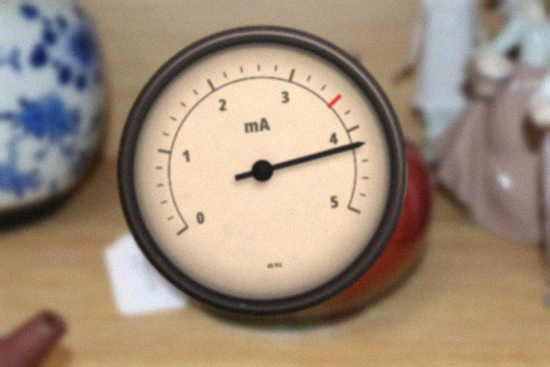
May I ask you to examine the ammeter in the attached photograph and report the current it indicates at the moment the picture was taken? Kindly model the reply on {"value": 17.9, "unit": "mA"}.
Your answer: {"value": 4.2, "unit": "mA"}
